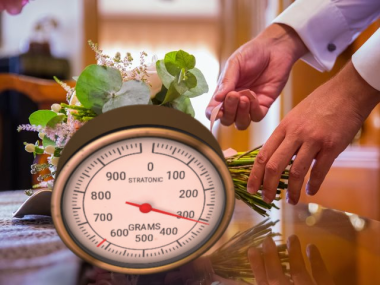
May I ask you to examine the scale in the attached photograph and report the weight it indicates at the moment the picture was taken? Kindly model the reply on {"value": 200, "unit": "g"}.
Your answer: {"value": 300, "unit": "g"}
